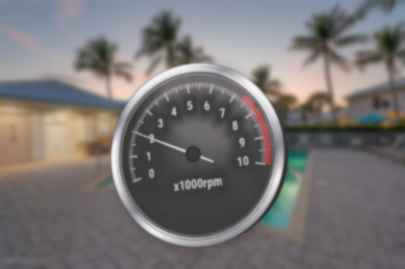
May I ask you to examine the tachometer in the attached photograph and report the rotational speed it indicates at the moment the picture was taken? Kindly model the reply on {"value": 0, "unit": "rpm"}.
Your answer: {"value": 2000, "unit": "rpm"}
